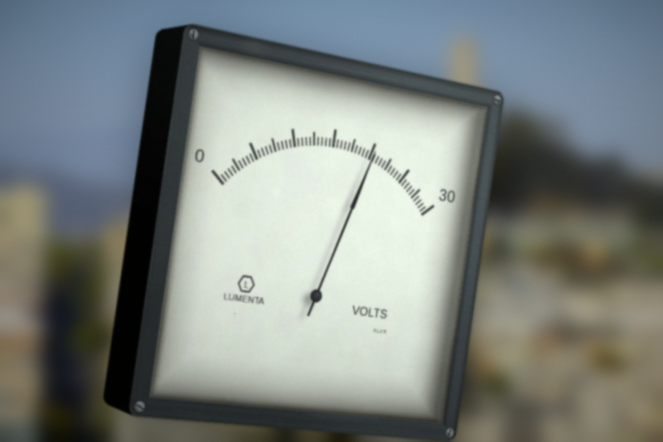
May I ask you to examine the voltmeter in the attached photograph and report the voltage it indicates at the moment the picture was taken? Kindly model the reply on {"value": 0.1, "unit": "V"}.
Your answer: {"value": 20, "unit": "V"}
